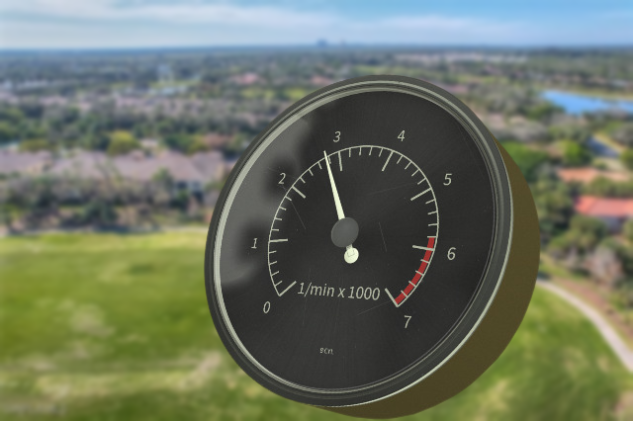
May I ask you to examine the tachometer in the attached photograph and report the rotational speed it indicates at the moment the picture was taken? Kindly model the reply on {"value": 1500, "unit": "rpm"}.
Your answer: {"value": 2800, "unit": "rpm"}
